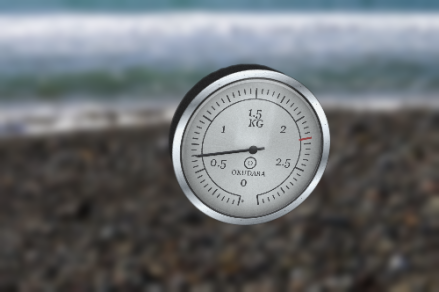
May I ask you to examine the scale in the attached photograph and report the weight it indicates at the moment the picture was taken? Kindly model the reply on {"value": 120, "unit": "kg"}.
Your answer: {"value": 0.65, "unit": "kg"}
